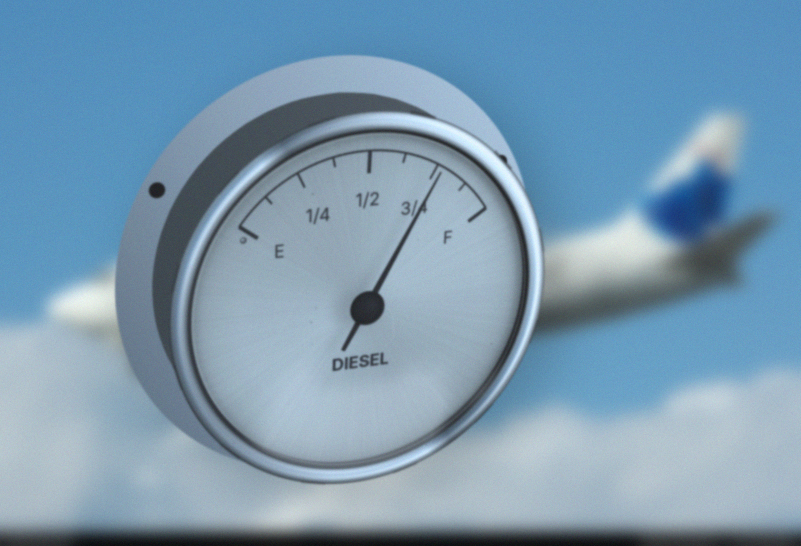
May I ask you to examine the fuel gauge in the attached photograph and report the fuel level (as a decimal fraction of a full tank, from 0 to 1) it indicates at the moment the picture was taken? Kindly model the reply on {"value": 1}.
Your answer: {"value": 0.75}
